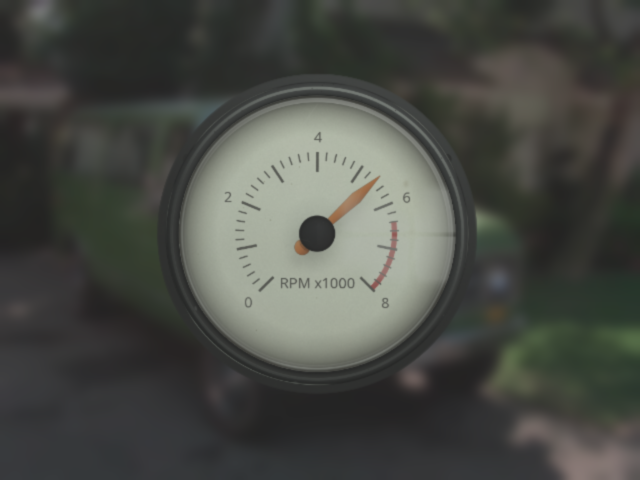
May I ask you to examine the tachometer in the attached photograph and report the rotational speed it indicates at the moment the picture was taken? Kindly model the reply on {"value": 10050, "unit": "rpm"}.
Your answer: {"value": 5400, "unit": "rpm"}
